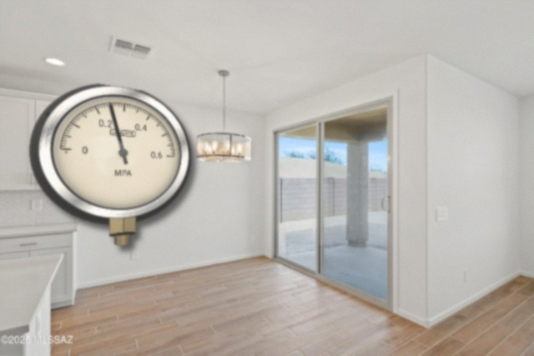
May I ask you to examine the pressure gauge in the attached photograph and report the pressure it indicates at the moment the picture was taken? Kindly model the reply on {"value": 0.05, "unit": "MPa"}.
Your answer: {"value": 0.25, "unit": "MPa"}
